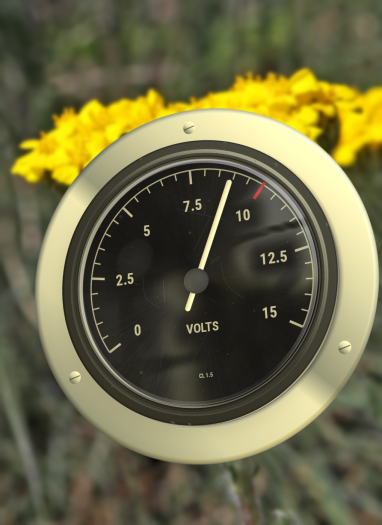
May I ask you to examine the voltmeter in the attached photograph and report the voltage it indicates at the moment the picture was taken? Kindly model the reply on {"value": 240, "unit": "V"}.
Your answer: {"value": 9, "unit": "V"}
